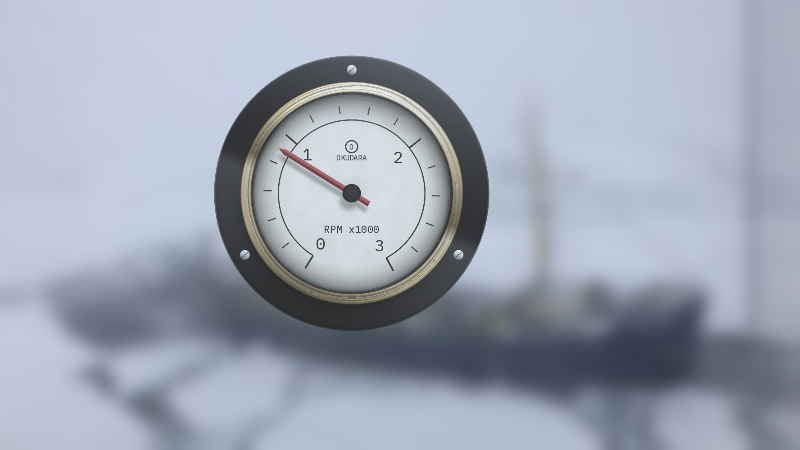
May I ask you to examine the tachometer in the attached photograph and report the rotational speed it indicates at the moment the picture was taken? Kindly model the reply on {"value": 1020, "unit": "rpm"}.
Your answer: {"value": 900, "unit": "rpm"}
